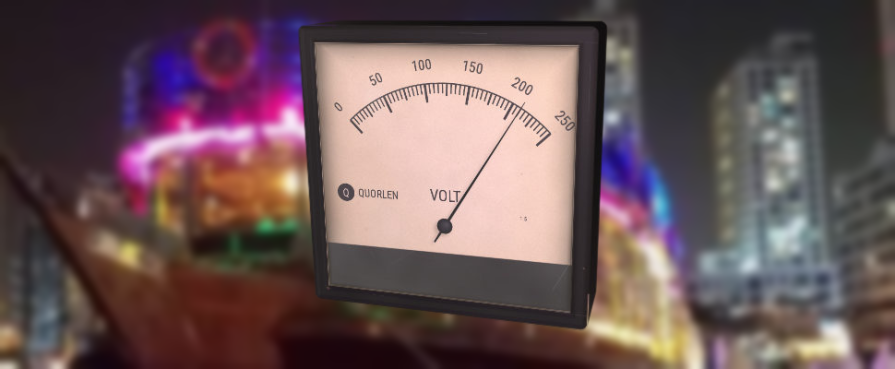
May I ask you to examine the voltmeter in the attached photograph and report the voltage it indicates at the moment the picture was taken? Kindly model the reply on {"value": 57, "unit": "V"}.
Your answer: {"value": 210, "unit": "V"}
